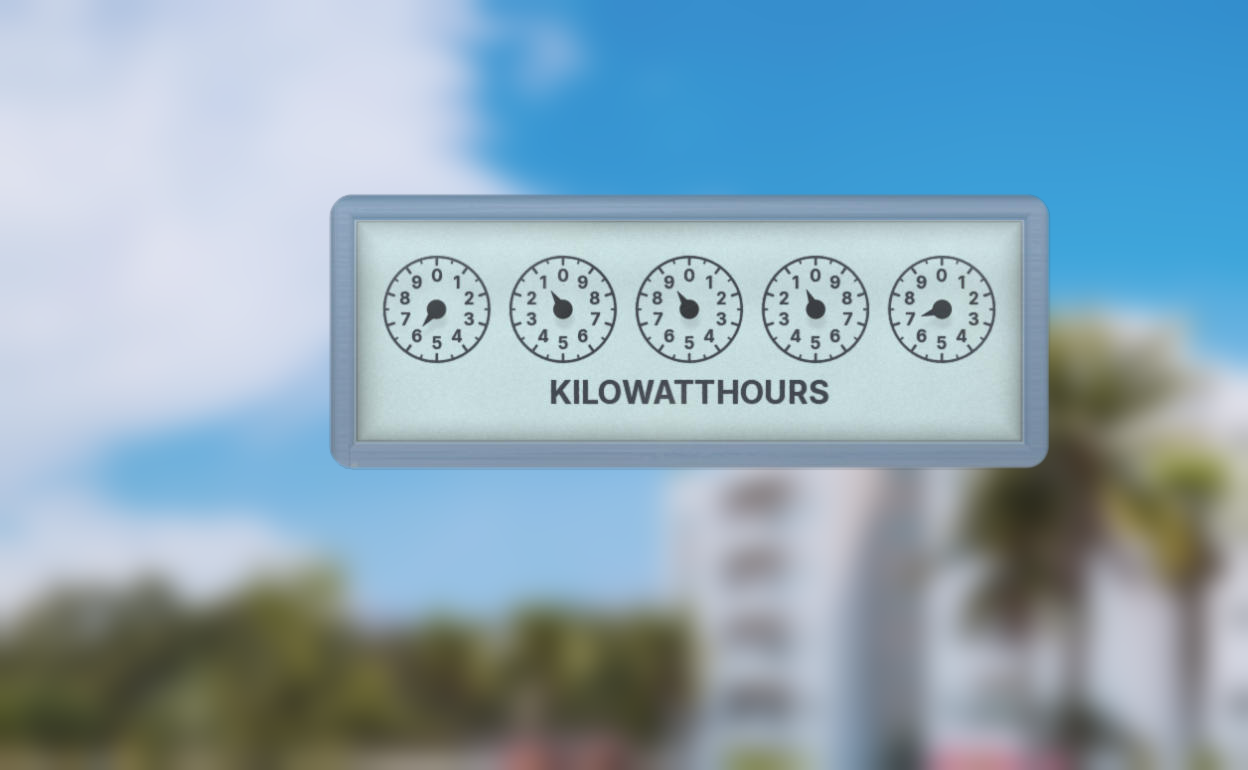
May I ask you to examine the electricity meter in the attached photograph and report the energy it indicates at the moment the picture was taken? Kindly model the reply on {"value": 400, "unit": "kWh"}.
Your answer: {"value": 60907, "unit": "kWh"}
